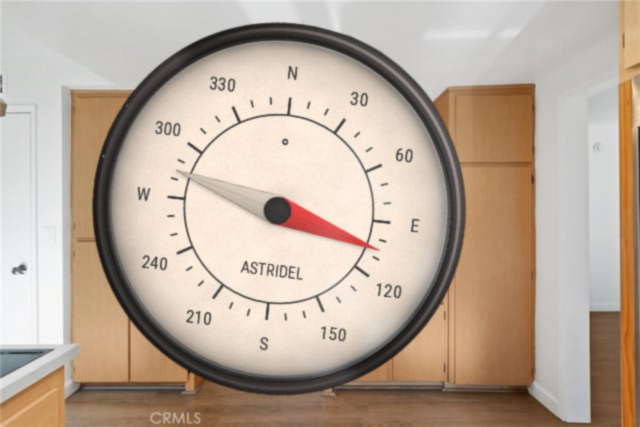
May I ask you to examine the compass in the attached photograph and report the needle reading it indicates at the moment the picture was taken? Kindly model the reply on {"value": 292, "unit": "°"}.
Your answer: {"value": 105, "unit": "°"}
